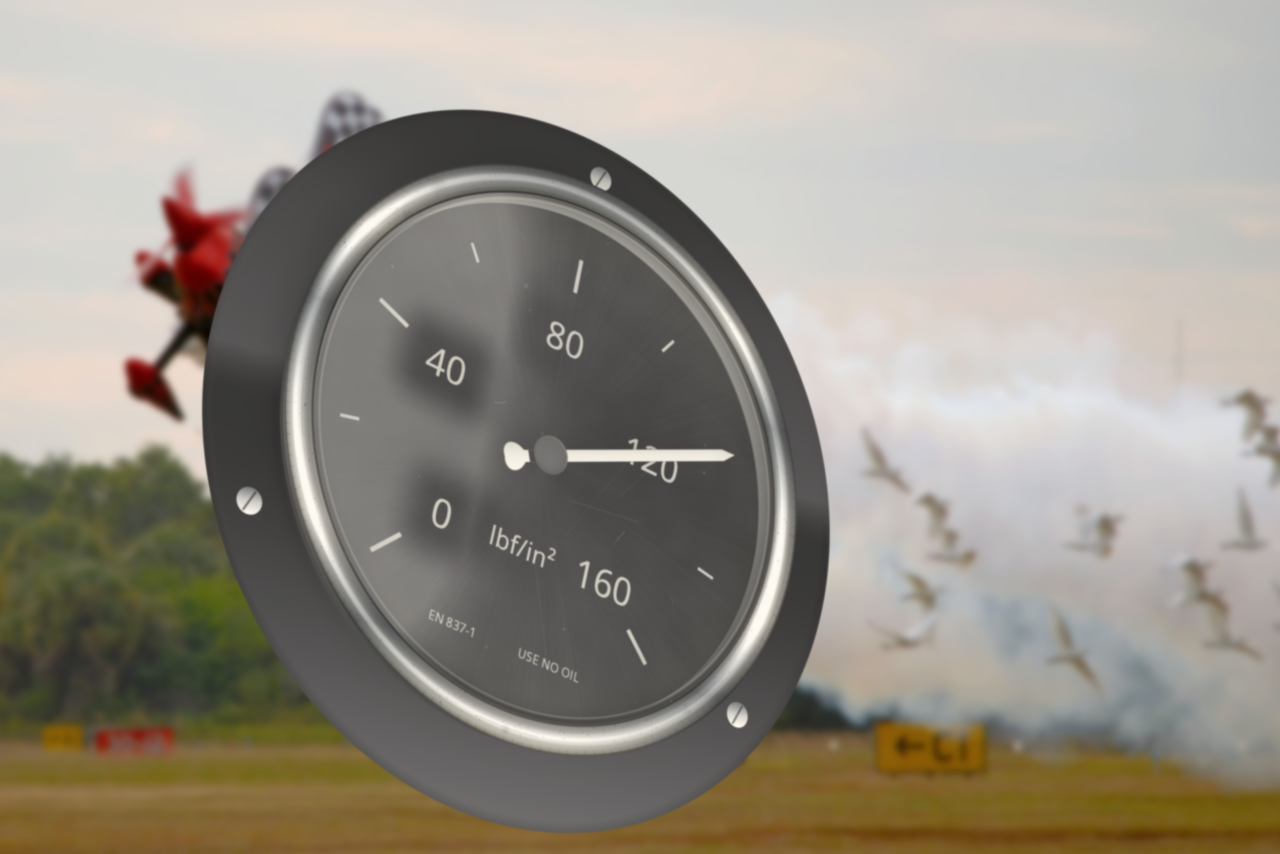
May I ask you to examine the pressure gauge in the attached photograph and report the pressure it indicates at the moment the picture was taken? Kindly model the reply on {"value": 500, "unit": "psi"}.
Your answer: {"value": 120, "unit": "psi"}
